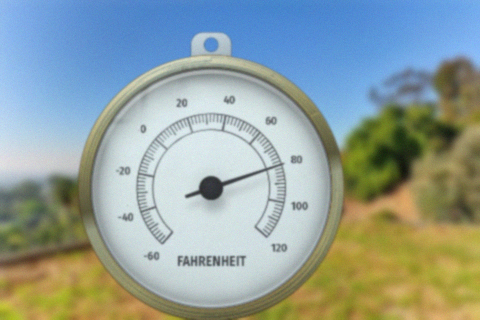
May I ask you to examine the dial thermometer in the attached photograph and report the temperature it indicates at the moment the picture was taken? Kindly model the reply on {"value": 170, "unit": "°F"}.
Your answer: {"value": 80, "unit": "°F"}
